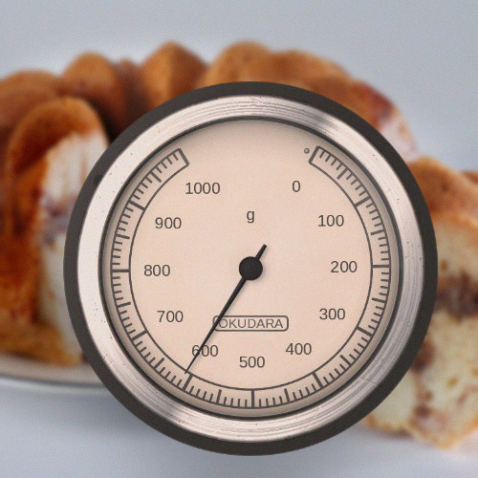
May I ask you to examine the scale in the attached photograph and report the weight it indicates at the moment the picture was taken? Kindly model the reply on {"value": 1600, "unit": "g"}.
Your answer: {"value": 610, "unit": "g"}
